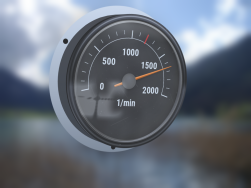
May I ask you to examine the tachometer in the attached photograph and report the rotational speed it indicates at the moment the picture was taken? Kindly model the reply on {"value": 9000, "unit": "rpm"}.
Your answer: {"value": 1650, "unit": "rpm"}
